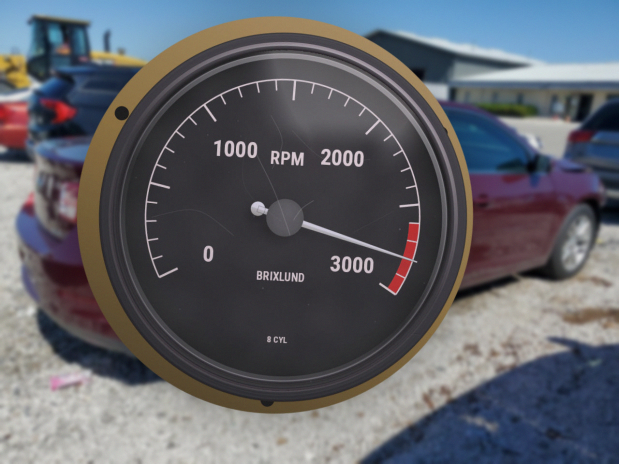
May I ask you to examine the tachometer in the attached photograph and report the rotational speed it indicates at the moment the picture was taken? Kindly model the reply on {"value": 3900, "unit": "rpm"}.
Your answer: {"value": 2800, "unit": "rpm"}
